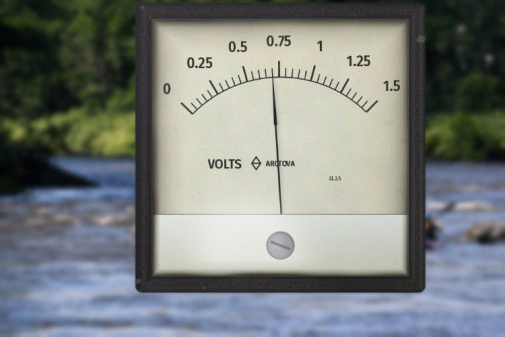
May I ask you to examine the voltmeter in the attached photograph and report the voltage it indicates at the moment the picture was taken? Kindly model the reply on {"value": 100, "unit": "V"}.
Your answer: {"value": 0.7, "unit": "V"}
